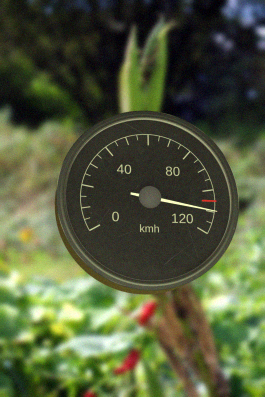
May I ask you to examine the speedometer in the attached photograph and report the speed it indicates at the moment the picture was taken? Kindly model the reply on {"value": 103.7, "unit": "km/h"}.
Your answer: {"value": 110, "unit": "km/h"}
